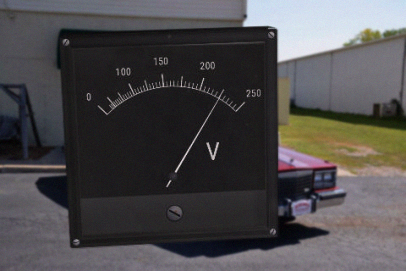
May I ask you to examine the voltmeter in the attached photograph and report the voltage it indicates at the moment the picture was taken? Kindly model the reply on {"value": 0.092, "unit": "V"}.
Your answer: {"value": 225, "unit": "V"}
